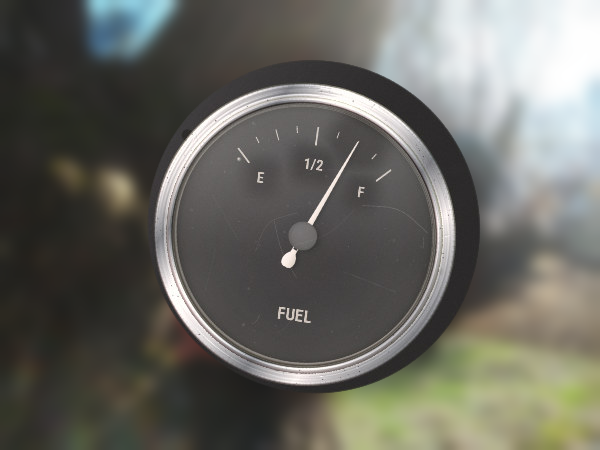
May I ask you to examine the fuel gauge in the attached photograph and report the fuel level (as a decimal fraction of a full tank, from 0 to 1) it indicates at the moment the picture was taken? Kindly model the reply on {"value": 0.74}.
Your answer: {"value": 0.75}
